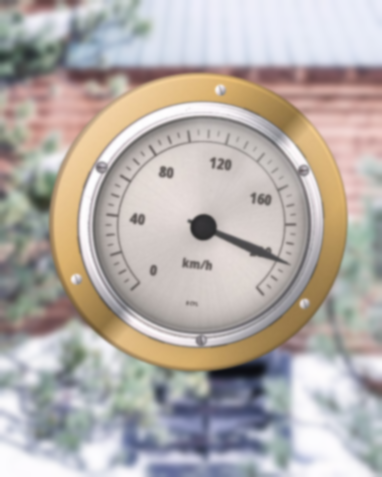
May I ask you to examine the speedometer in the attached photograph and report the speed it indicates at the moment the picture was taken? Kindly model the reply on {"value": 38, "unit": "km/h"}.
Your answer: {"value": 200, "unit": "km/h"}
